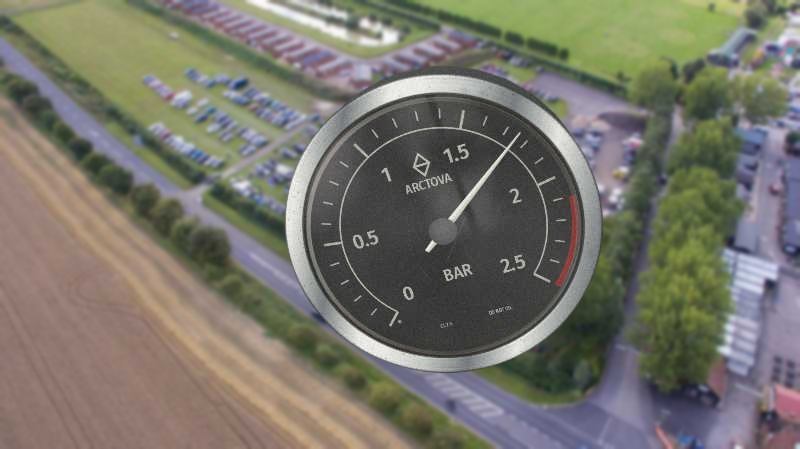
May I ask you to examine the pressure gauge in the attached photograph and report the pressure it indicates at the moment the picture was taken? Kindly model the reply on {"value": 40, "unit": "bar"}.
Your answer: {"value": 1.75, "unit": "bar"}
